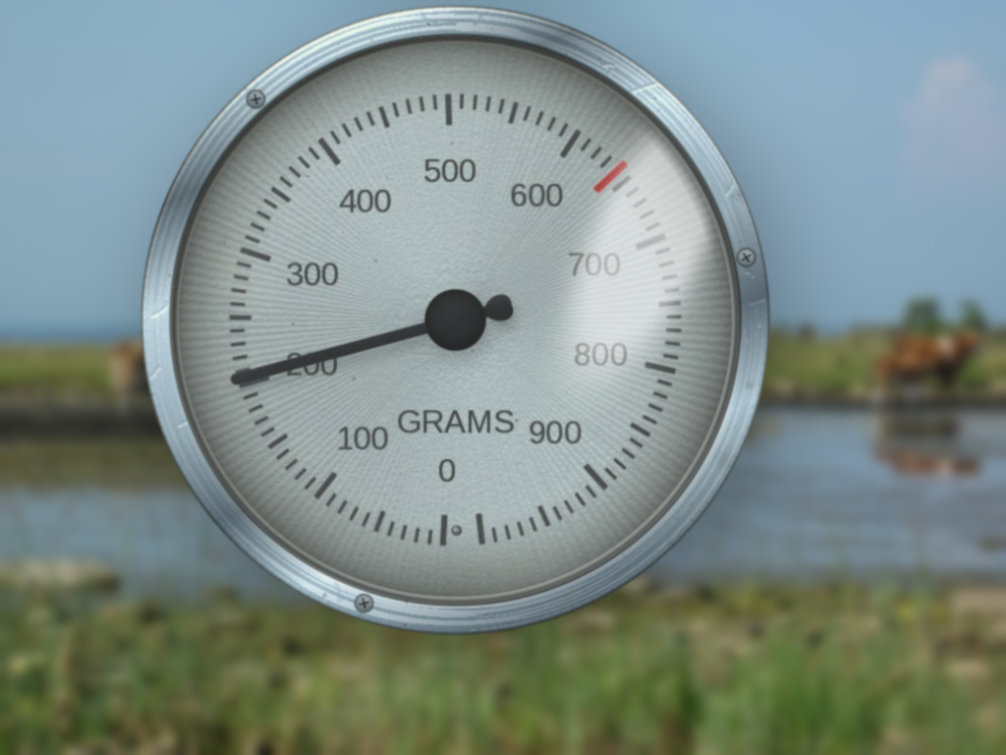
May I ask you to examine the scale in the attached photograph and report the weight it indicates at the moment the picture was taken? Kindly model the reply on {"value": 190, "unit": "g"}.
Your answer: {"value": 205, "unit": "g"}
